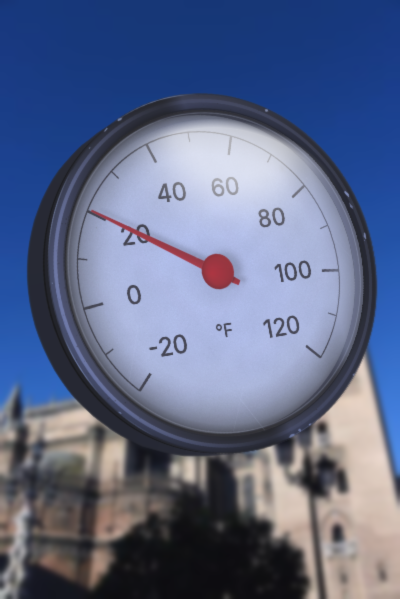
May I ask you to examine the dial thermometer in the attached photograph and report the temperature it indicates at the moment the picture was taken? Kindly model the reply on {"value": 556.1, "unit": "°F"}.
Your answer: {"value": 20, "unit": "°F"}
